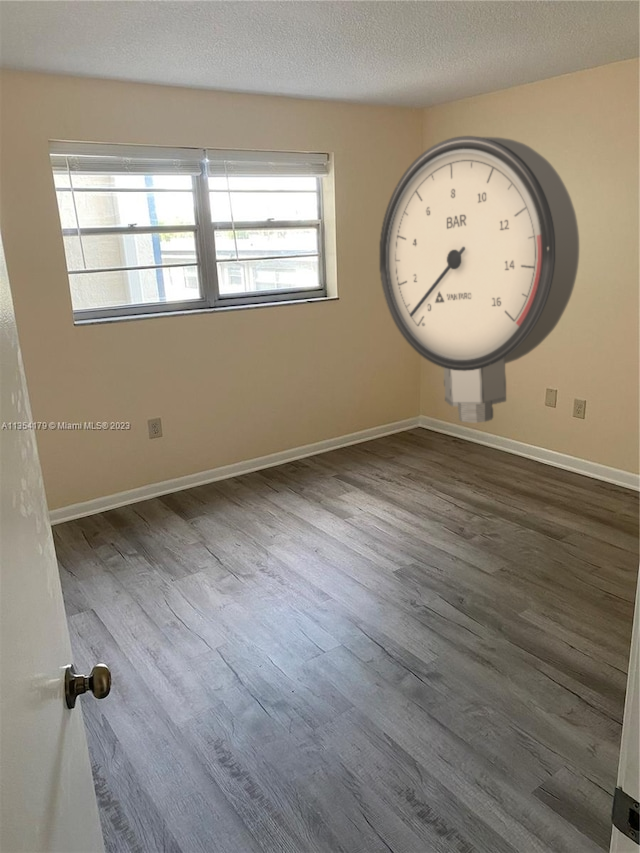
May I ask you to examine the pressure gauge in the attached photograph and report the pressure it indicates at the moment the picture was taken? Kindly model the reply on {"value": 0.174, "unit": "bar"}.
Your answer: {"value": 0.5, "unit": "bar"}
